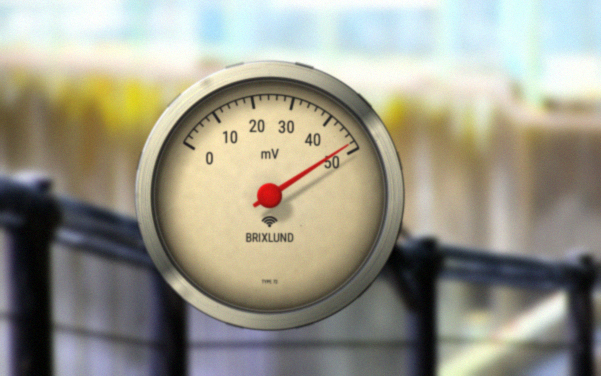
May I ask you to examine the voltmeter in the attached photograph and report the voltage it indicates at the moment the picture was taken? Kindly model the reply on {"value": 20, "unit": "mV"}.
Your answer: {"value": 48, "unit": "mV"}
